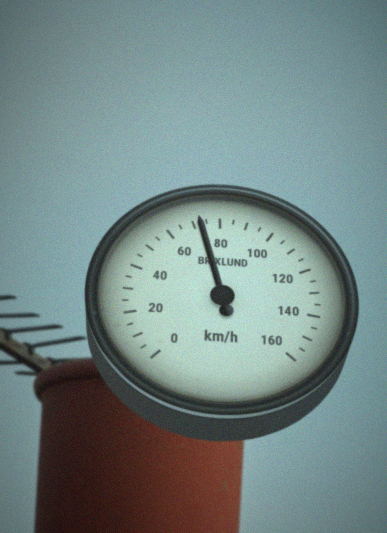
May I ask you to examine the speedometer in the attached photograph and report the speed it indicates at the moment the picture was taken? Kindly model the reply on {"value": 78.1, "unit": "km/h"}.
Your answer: {"value": 72.5, "unit": "km/h"}
